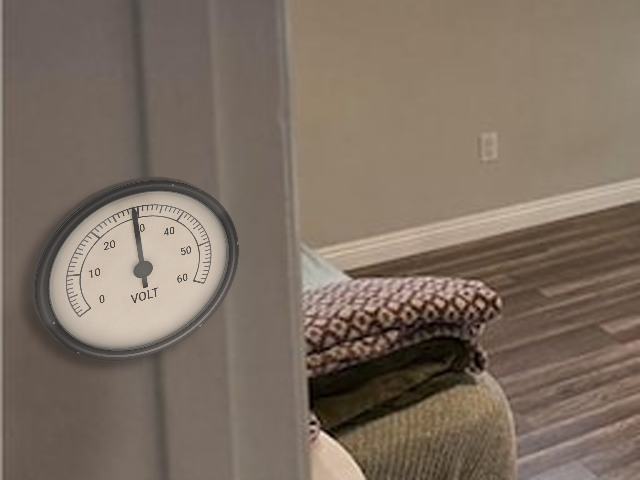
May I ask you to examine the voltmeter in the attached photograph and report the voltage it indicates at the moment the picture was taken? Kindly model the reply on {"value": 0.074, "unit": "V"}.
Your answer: {"value": 29, "unit": "V"}
